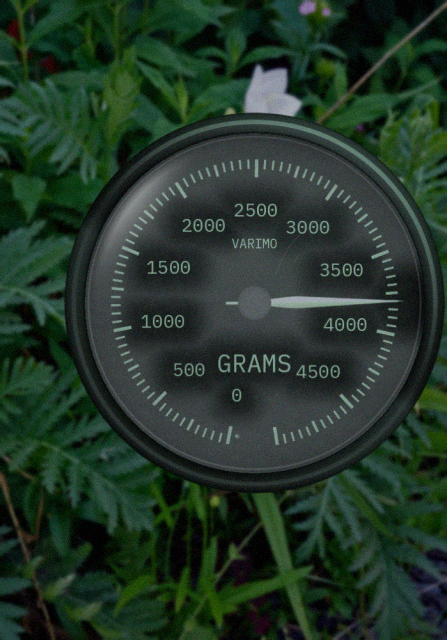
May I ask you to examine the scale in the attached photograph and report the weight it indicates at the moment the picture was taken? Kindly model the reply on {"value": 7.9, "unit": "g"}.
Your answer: {"value": 3800, "unit": "g"}
